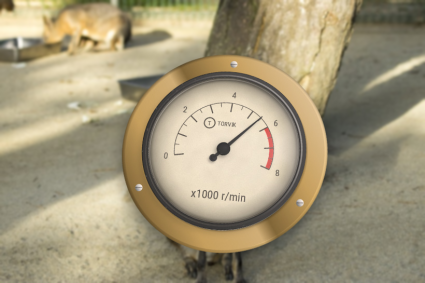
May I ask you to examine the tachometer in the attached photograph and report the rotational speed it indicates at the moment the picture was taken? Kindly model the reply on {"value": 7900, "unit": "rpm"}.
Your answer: {"value": 5500, "unit": "rpm"}
